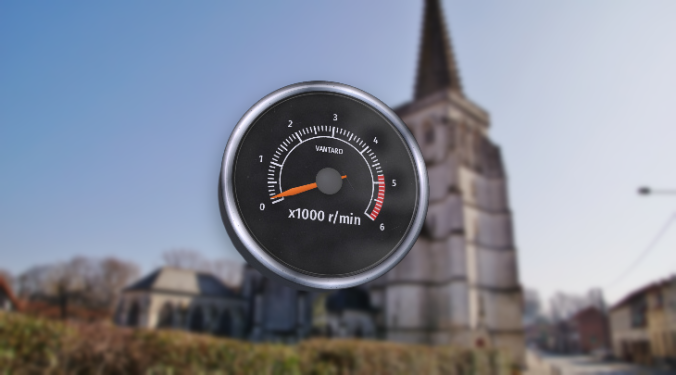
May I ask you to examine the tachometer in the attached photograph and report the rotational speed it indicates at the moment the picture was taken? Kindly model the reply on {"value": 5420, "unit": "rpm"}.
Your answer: {"value": 100, "unit": "rpm"}
